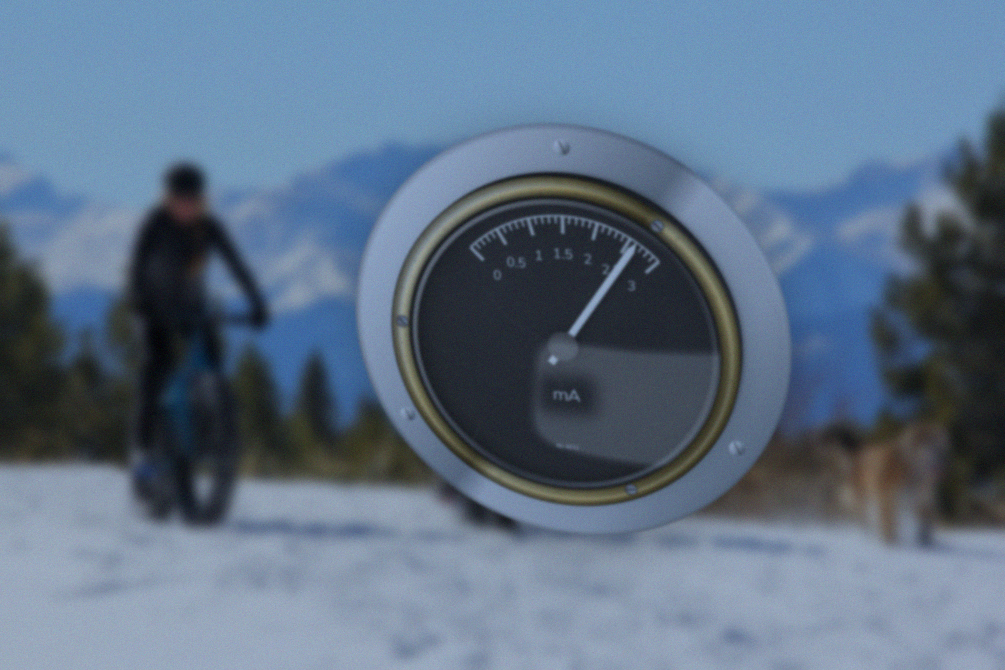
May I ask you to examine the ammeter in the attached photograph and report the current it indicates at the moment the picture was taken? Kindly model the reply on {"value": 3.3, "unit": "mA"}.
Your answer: {"value": 2.6, "unit": "mA"}
